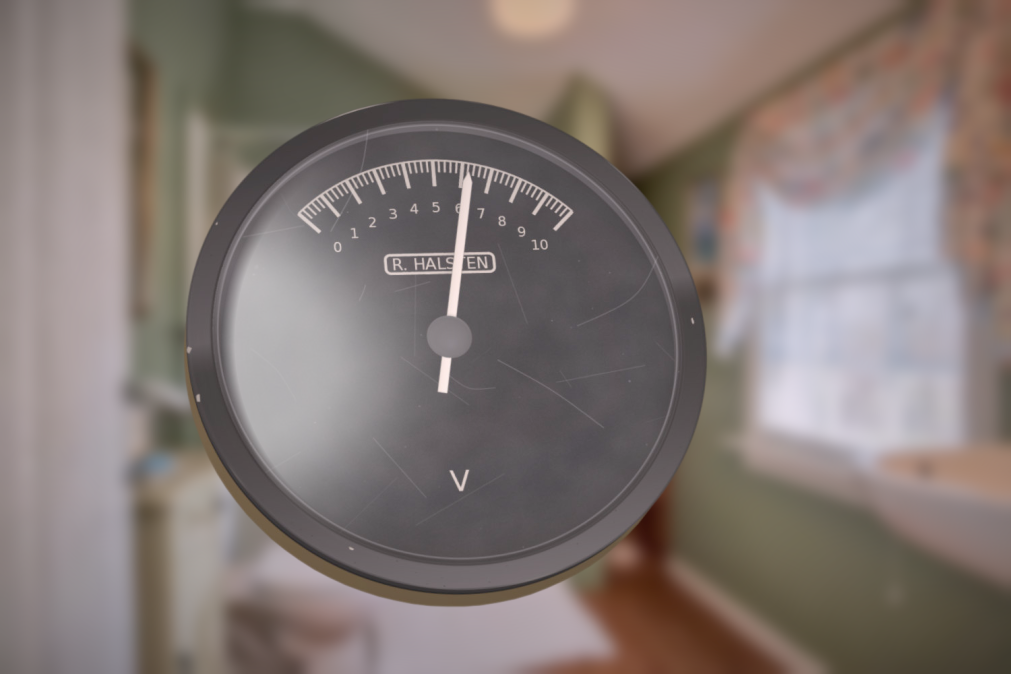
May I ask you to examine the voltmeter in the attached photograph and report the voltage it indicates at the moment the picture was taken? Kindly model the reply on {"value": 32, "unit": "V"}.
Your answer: {"value": 6.2, "unit": "V"}
